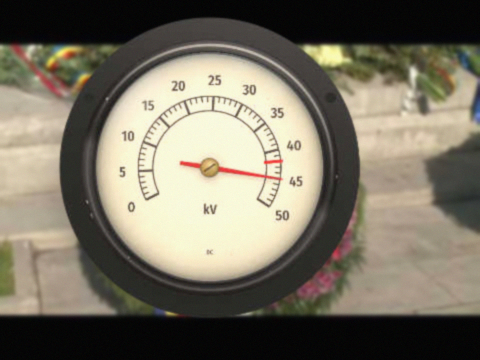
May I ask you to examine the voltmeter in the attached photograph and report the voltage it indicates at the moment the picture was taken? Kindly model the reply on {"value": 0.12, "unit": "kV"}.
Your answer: {"value": 45, "unit": "kV"}
